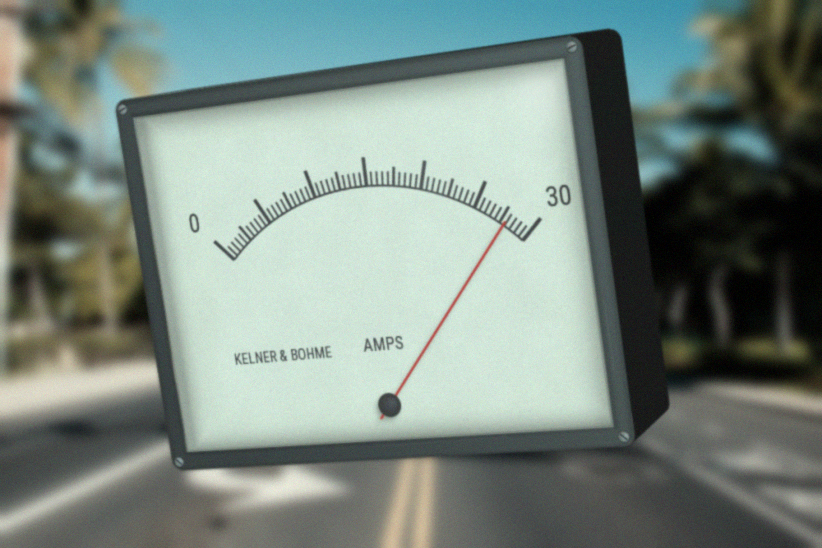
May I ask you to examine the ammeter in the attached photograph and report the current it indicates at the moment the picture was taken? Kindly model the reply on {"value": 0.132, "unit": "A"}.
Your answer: {"value": 28, "unit": "A"}
